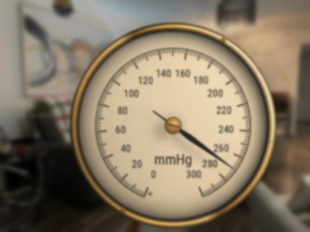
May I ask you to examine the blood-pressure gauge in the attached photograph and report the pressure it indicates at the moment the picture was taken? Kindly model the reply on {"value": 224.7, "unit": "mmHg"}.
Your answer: {"value": 270, "unit": "mmHg"}
